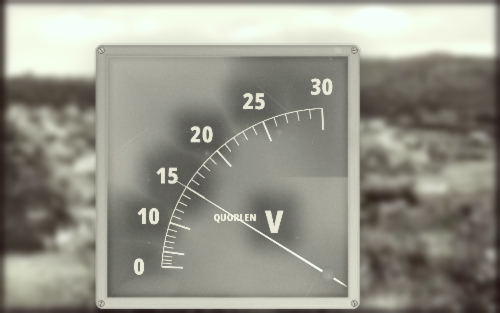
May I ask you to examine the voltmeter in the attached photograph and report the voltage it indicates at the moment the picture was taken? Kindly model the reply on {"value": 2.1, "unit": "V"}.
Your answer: {"value": 15, "unit": "V"}
